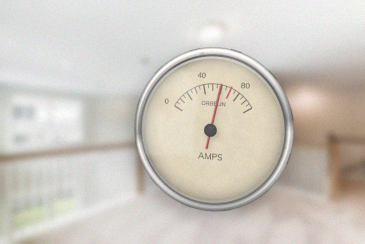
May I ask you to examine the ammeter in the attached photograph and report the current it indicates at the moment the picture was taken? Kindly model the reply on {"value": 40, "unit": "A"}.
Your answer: {"value": 60, "unit": "A"}
